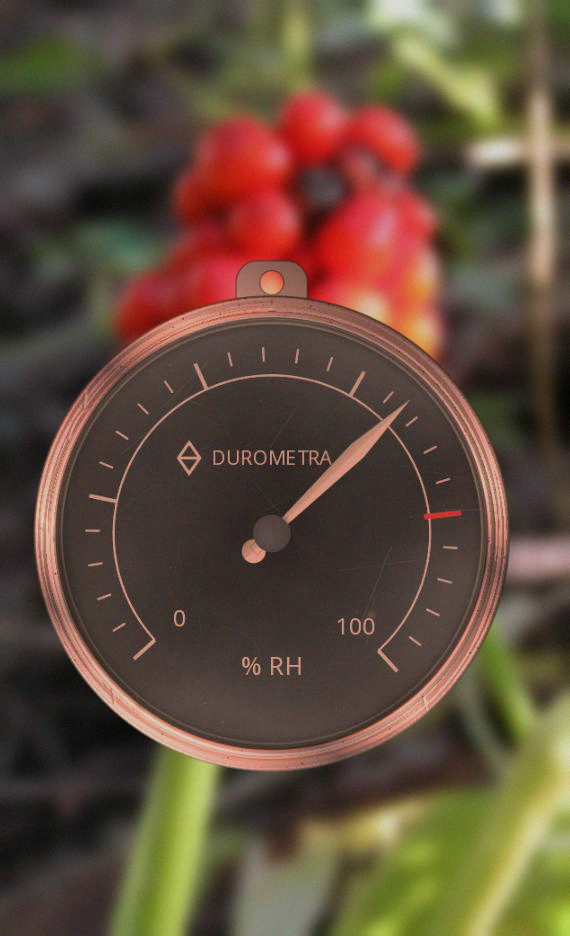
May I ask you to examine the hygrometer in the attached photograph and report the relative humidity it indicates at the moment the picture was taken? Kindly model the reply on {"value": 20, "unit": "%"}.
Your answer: {"value": 66, "unit": "%"}
